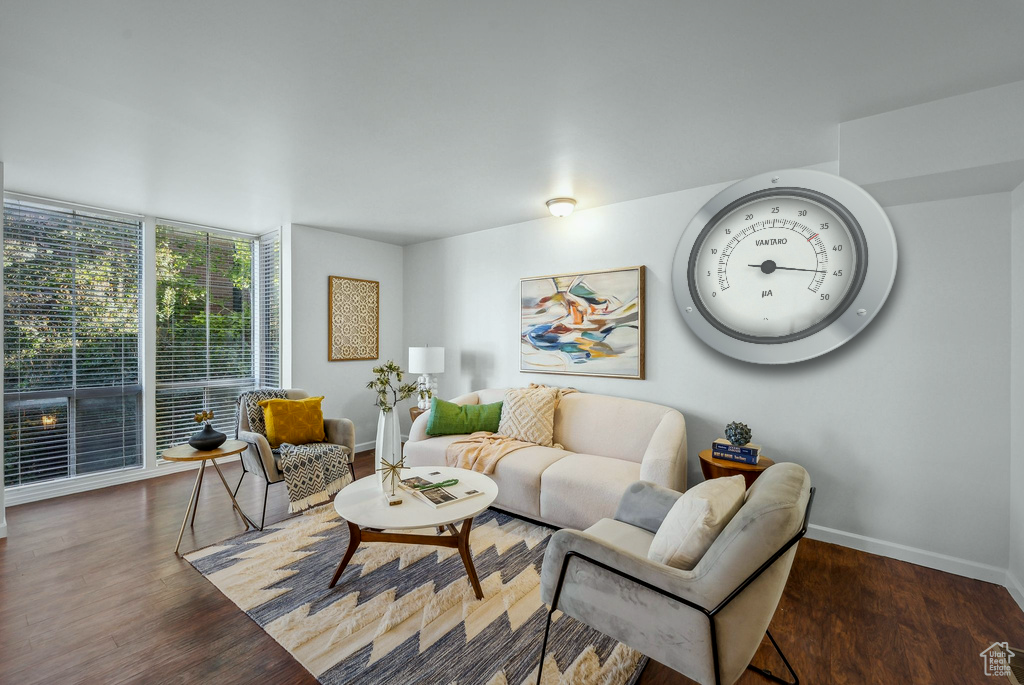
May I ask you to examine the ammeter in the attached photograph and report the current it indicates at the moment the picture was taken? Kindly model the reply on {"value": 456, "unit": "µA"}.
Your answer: {"value": 45, "unit": "µA"}
